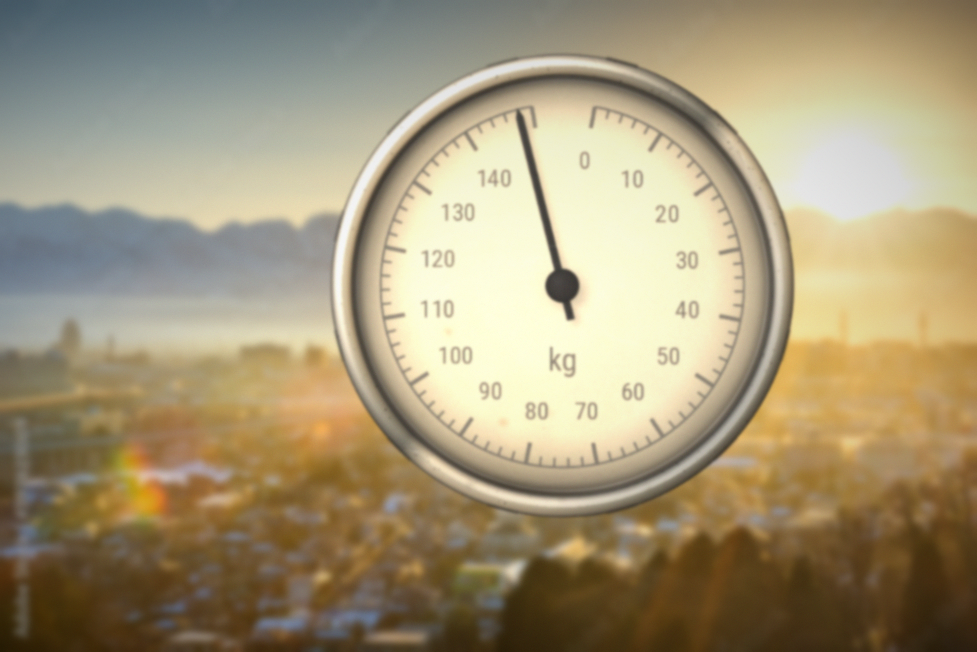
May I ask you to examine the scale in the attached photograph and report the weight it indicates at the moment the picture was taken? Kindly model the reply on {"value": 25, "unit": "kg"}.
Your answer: {"value": 148, "unit": "kg"}
